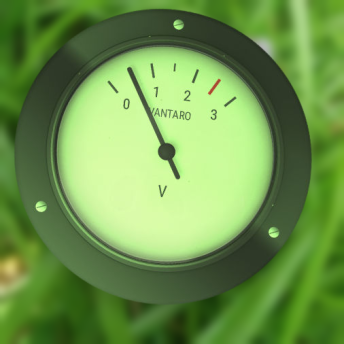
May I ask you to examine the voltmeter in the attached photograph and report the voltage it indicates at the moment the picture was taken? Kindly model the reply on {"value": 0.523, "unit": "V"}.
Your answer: {"value": 0.5, "unit": "V"}
